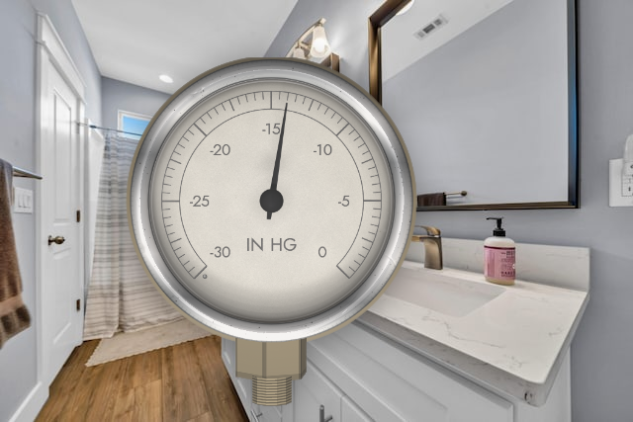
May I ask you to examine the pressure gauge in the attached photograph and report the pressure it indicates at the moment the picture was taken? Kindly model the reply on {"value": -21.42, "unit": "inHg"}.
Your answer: {"value": -14, "unit": "inHg"}
